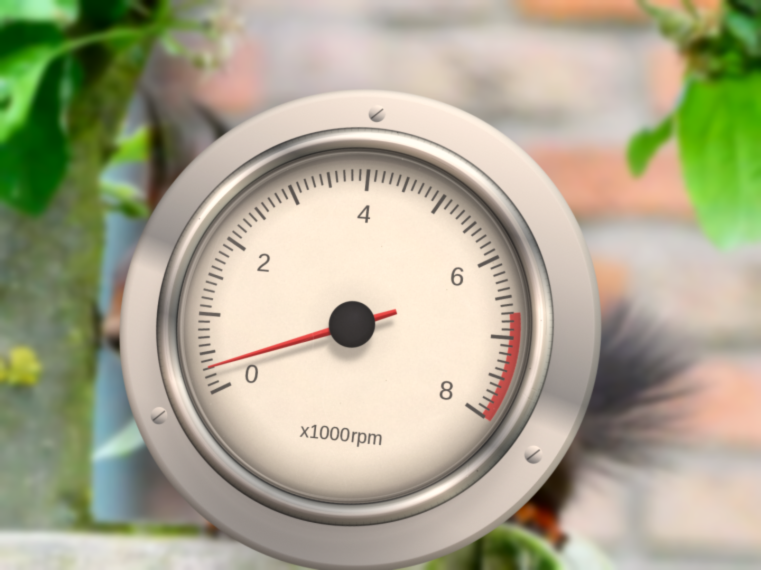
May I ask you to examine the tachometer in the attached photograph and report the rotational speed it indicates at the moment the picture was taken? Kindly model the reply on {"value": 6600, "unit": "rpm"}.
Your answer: {"value": 300, "unit": "rpm"}
